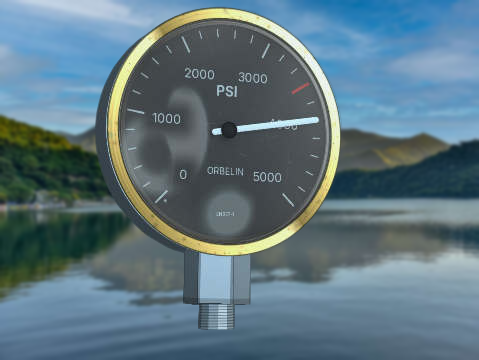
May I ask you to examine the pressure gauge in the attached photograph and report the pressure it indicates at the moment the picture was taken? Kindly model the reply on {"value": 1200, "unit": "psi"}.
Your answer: {"value": 4000, "unit": "psi"}
